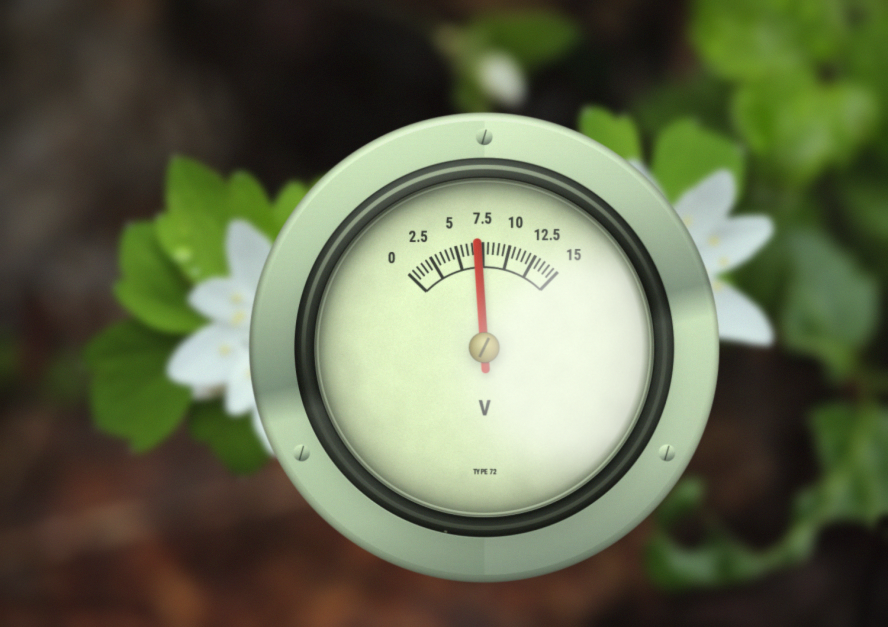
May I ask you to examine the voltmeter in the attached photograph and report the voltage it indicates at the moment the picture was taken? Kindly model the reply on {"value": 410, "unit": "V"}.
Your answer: {"value": 7, "unit": "V"}
